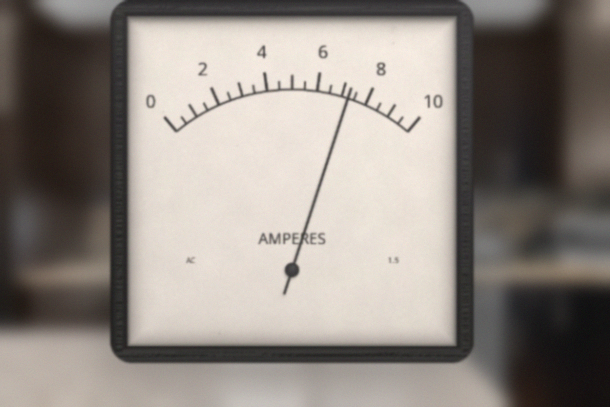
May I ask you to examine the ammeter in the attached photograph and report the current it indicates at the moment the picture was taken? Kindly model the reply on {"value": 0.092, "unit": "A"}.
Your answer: {"value": 7.25, "unit": "A"}
